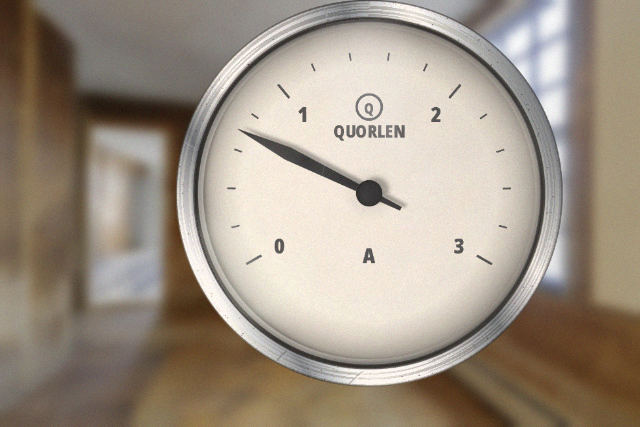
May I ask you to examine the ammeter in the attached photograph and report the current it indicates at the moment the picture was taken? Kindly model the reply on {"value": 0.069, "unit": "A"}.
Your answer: {"value": 0.7, "unit": "A"}
